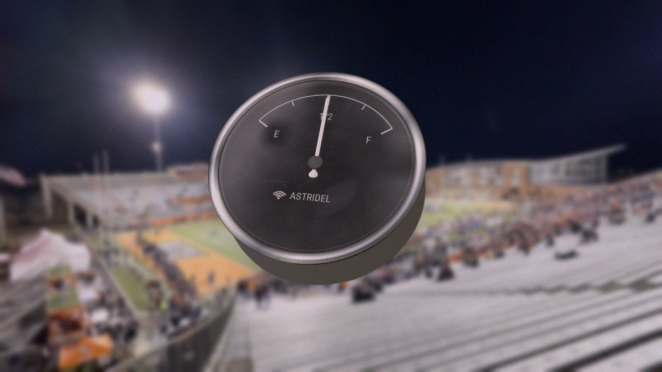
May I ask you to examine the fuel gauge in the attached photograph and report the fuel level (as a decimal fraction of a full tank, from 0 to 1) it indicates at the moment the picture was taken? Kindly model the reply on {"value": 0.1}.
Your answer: {"value": 0.5}
